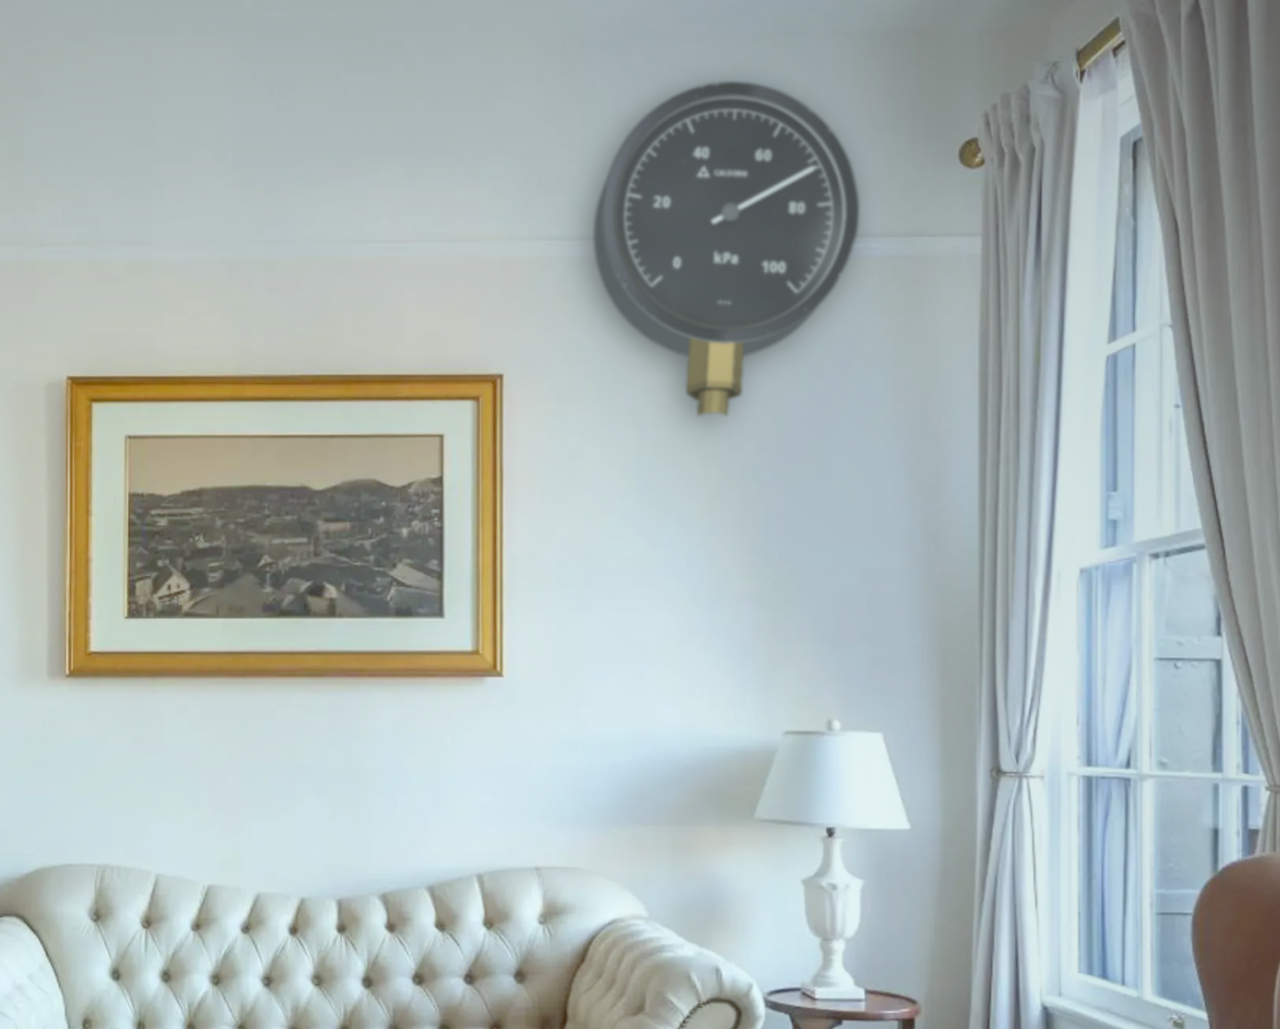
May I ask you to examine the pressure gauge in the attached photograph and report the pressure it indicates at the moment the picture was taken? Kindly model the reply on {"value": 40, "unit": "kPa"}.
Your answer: {"value": 72, "unit": "kPa"}
